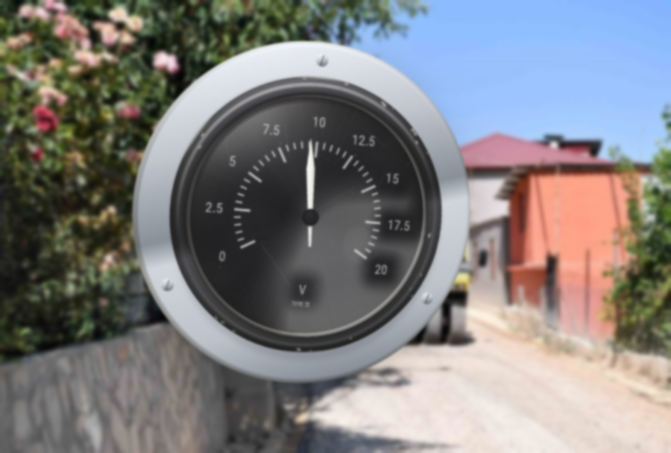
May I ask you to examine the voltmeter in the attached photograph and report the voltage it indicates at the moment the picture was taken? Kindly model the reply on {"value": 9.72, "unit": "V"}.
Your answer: {"value": 9.5, "unit": "V"}
